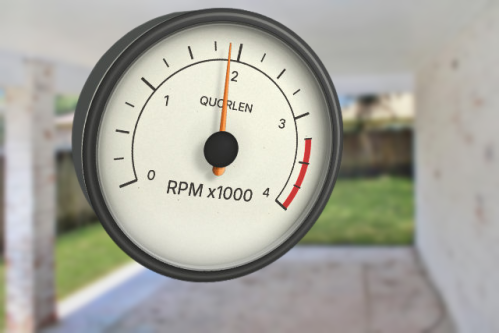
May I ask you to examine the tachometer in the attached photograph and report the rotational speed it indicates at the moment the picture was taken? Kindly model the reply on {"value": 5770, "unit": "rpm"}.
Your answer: {"value": 1875, "unit": "rpm"}
